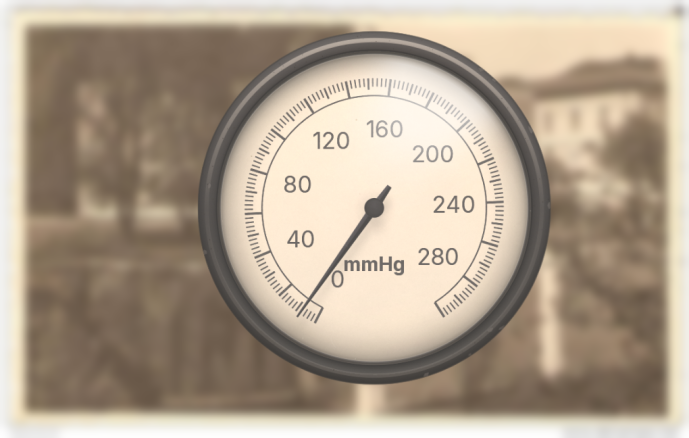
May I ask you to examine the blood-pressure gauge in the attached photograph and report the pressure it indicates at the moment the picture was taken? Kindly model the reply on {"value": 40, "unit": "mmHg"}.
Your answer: {"value": 8, "unit": "mmHg"}
